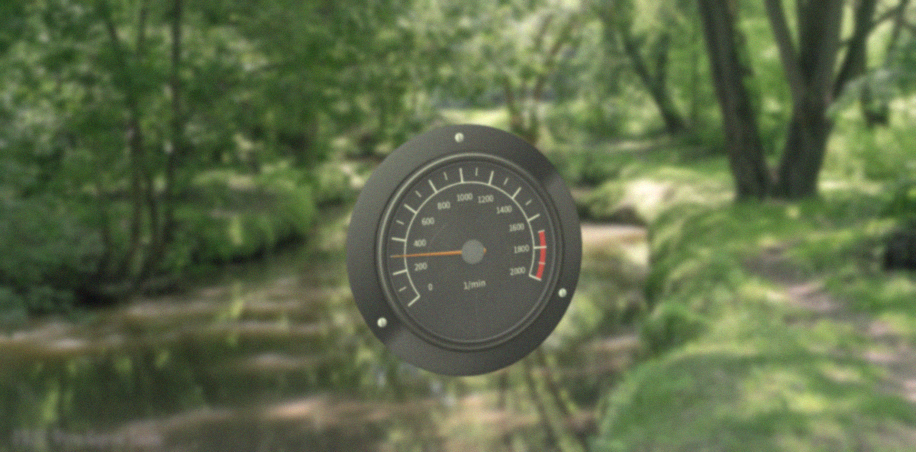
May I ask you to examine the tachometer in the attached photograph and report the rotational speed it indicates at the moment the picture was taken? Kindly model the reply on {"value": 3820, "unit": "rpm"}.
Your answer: {"value": 300, "unit": "rpm"}
